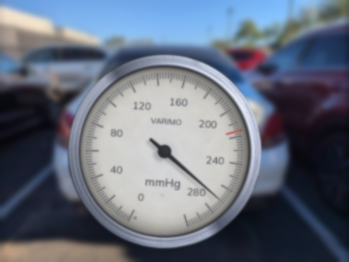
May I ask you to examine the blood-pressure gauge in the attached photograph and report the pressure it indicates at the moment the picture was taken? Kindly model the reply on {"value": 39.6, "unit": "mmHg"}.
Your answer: {"value": 270, "unit": "mmHg"}
